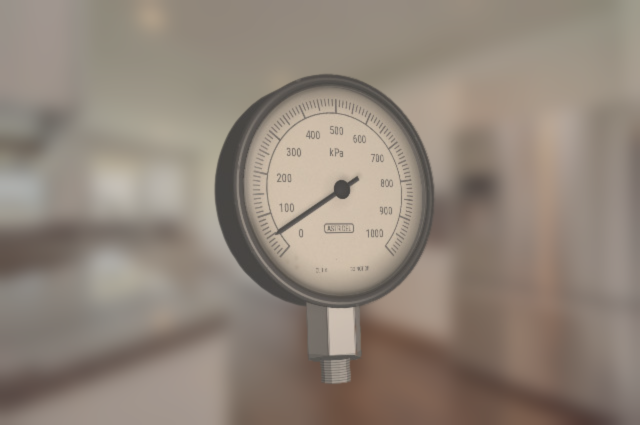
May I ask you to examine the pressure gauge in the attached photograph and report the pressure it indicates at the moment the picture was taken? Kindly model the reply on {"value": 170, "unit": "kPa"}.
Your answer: {"value": 50, "unit": "kPa"}
